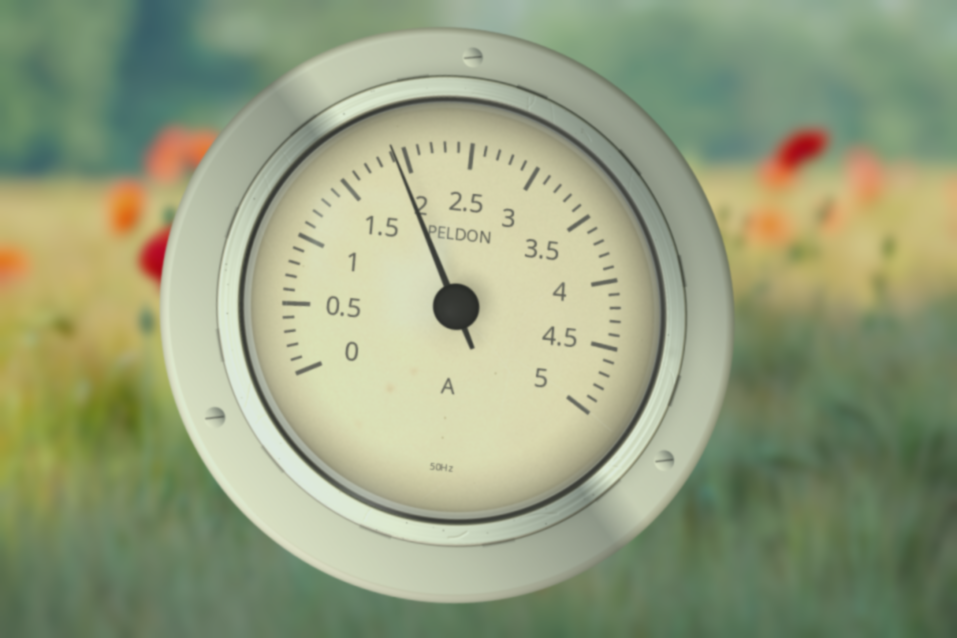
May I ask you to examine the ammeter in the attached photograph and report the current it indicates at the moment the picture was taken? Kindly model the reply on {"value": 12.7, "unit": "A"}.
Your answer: {"value": 1.9, "unit": "A"}
